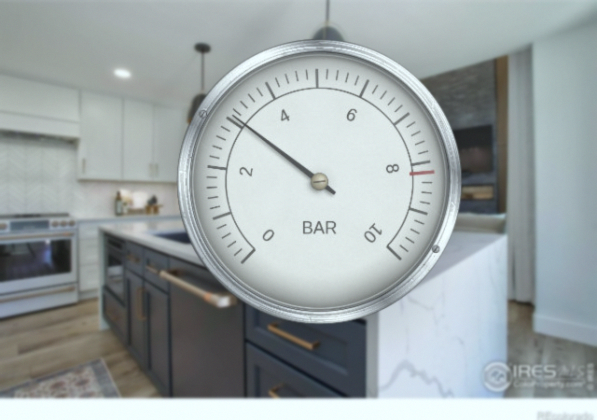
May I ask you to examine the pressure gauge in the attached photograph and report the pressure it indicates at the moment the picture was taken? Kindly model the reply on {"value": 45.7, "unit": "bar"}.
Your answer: {"value": 3.1, "unit": "bar"}
